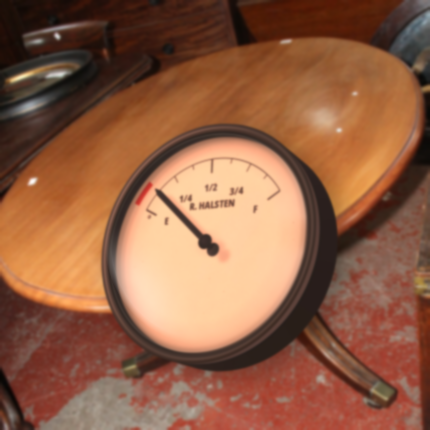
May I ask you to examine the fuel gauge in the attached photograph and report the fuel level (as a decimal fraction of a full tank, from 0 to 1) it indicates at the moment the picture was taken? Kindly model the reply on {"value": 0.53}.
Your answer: {"value": 0.125}
